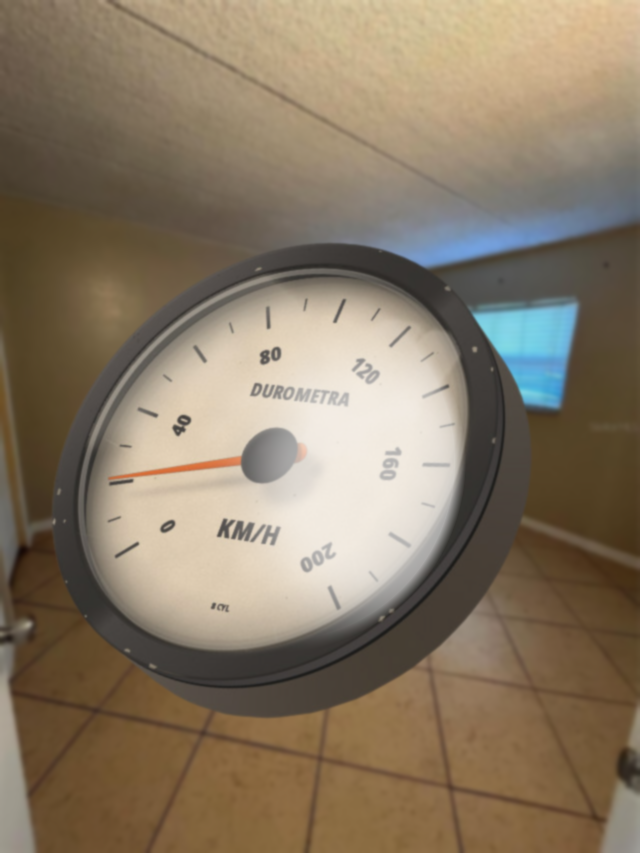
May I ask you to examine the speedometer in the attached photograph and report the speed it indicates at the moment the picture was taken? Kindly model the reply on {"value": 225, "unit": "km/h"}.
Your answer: {"value": 20, "unit": "km/h"}
